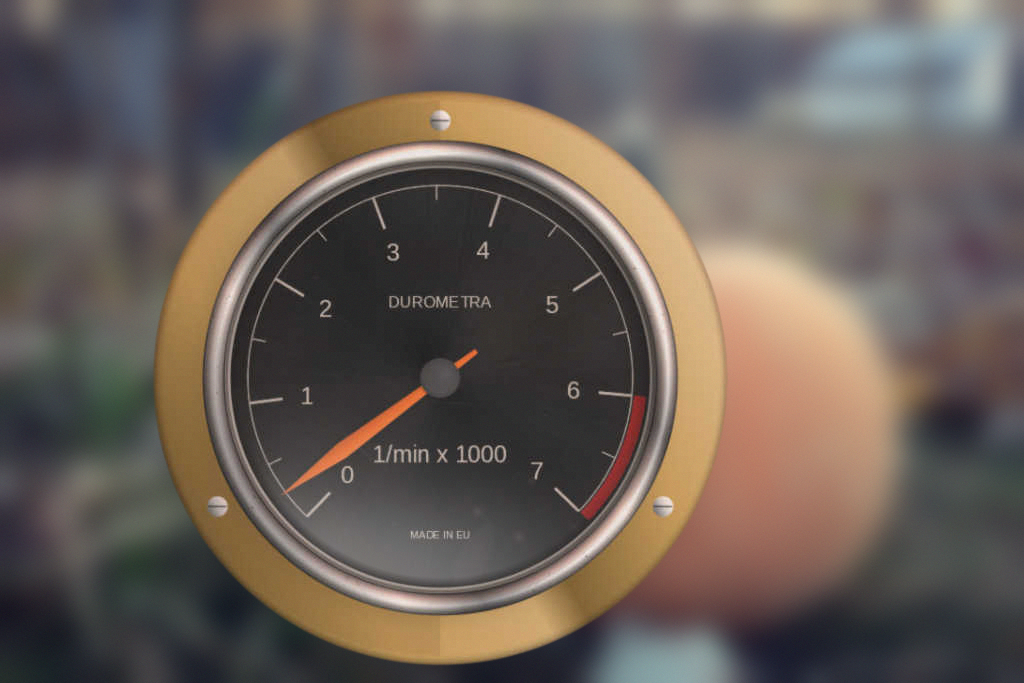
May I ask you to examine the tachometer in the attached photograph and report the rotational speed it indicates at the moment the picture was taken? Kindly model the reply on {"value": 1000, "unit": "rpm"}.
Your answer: {"value": 250, "unit": "rpm"}
